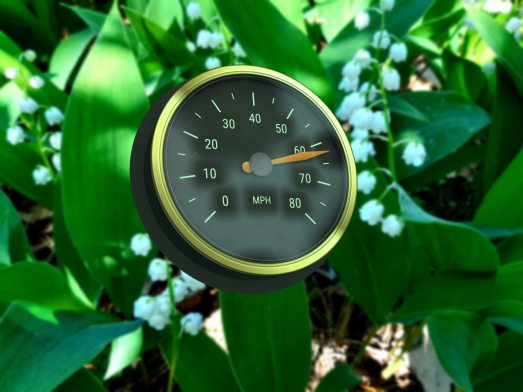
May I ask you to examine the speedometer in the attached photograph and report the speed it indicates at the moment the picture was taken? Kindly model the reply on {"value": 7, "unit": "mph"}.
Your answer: {"value": 62.5, "unit": "mph"}
